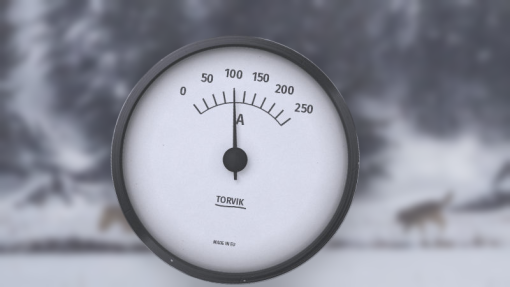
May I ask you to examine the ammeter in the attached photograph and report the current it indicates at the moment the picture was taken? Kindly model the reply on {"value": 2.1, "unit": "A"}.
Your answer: {"value": 100, "unit": "A"}
